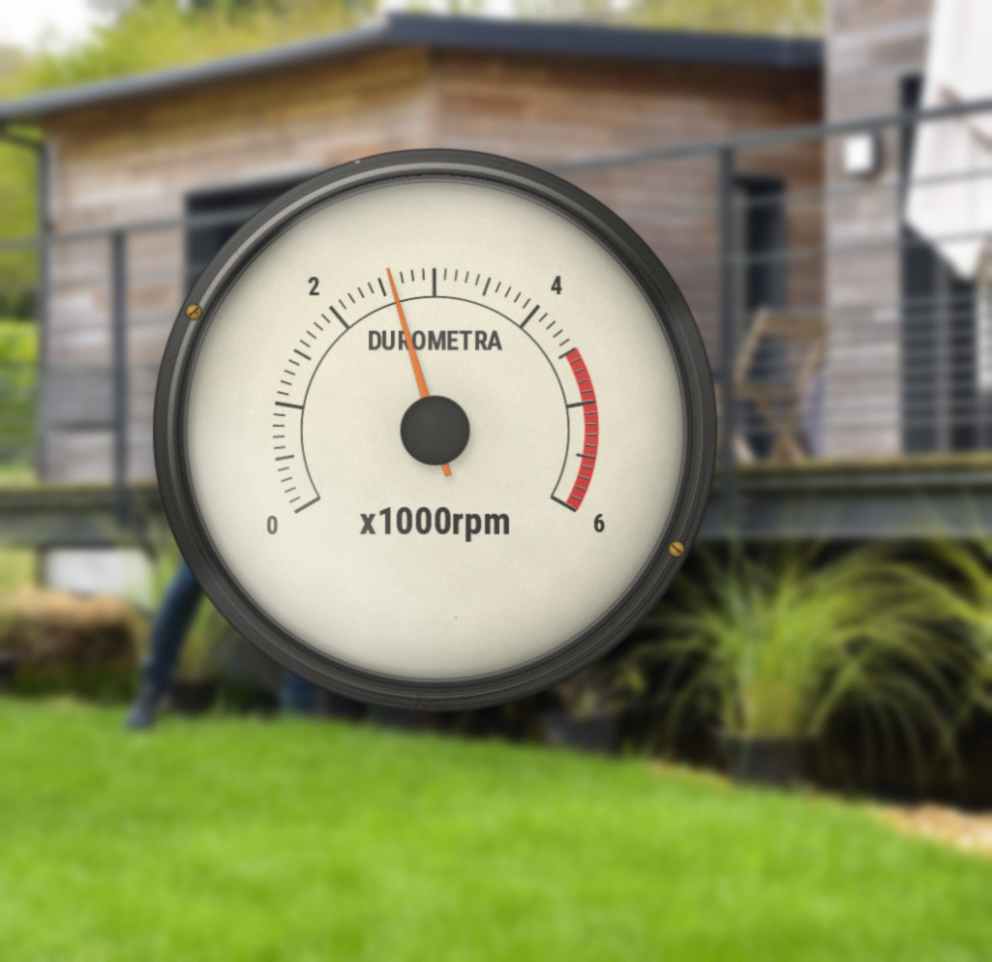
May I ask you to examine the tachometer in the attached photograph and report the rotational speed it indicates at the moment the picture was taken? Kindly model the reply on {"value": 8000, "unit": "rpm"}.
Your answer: {"value": 2600, "unit": "rpm"}
